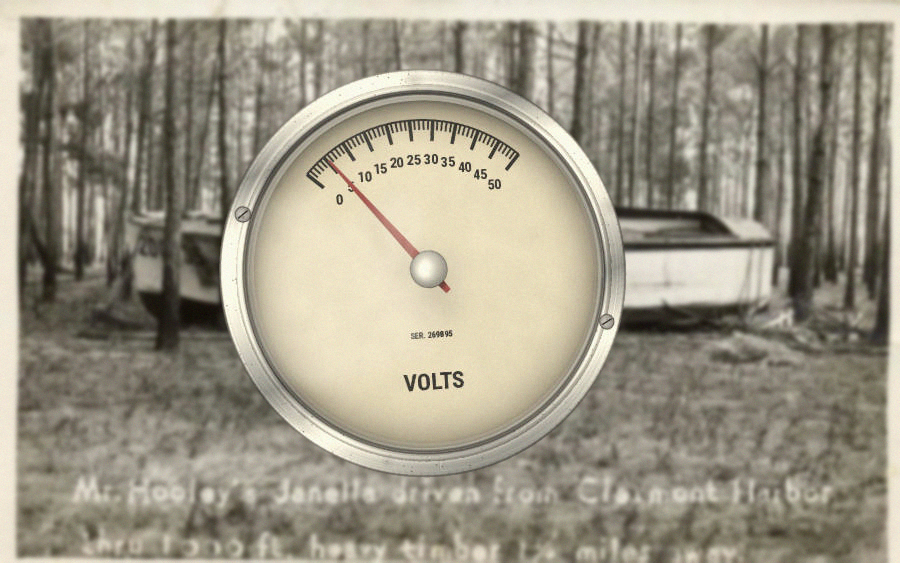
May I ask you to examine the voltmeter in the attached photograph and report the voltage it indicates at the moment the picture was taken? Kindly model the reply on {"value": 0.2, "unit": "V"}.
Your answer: {"value": 5, "unit": "V"}
